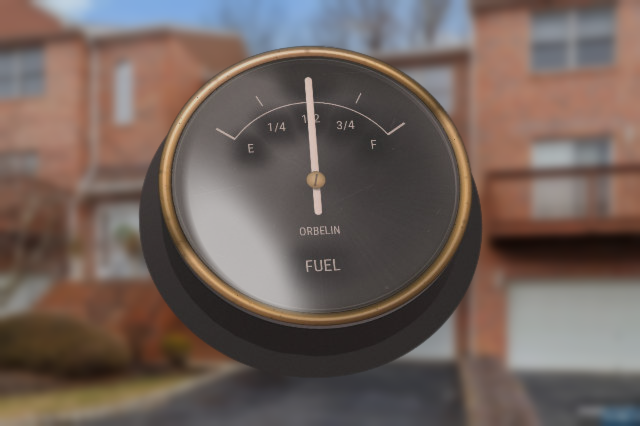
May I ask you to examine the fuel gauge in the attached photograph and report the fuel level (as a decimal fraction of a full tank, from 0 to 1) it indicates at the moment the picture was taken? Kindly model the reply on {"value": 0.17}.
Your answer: {"value": 0.5}
